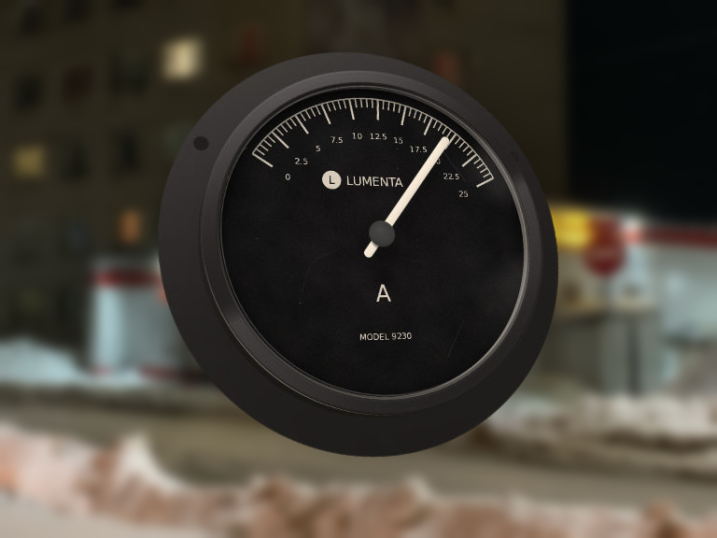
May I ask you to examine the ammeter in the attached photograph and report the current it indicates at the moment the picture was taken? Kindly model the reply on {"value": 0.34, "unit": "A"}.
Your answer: {"value": 19.5, "unit": "A"}
